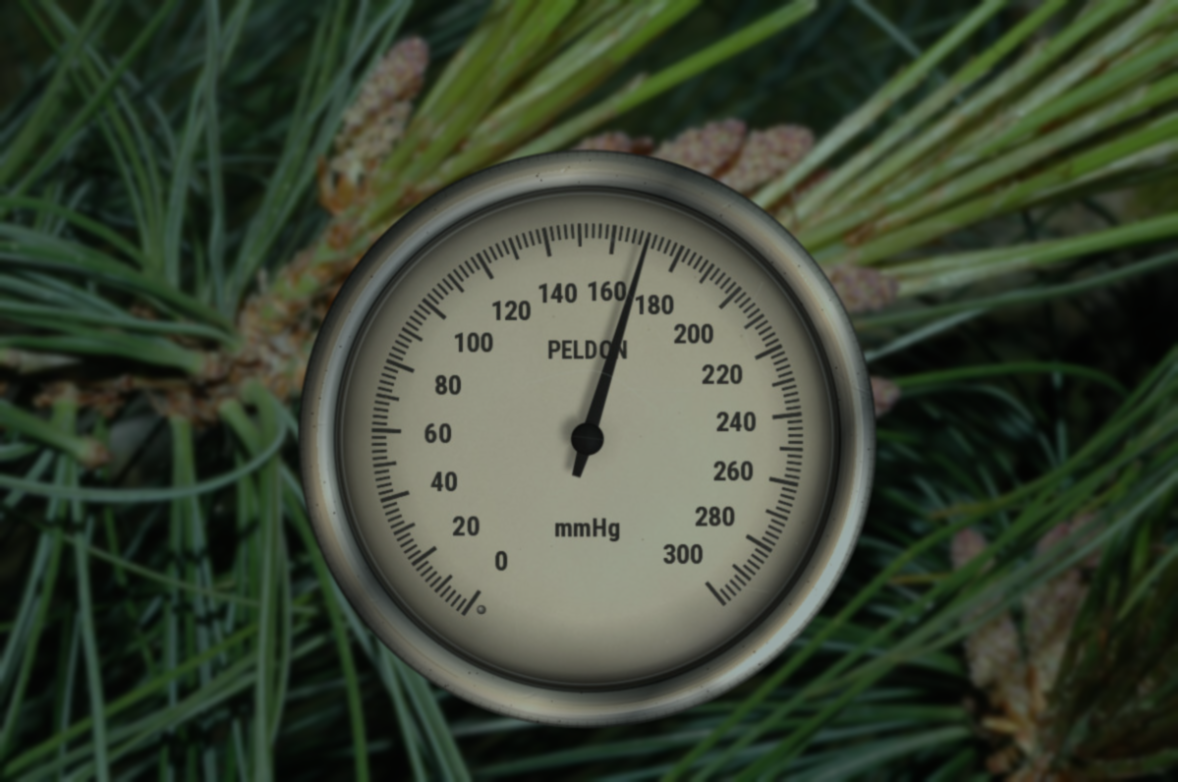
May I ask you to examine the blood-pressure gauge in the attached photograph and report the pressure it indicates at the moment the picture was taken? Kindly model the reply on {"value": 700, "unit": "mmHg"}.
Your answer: {"value": 170, "unit": "mmHg"}
